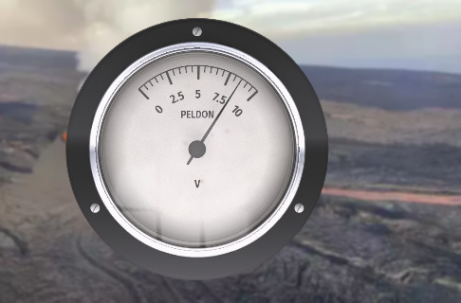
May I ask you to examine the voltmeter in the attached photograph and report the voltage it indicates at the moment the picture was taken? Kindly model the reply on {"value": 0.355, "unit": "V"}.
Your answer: {"value": 8.5, "unit": "V"}
